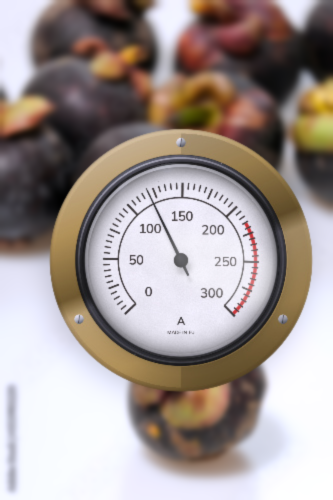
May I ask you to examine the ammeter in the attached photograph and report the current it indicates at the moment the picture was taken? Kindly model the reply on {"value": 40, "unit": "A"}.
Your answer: {"value": 120, "unit": "A"}
